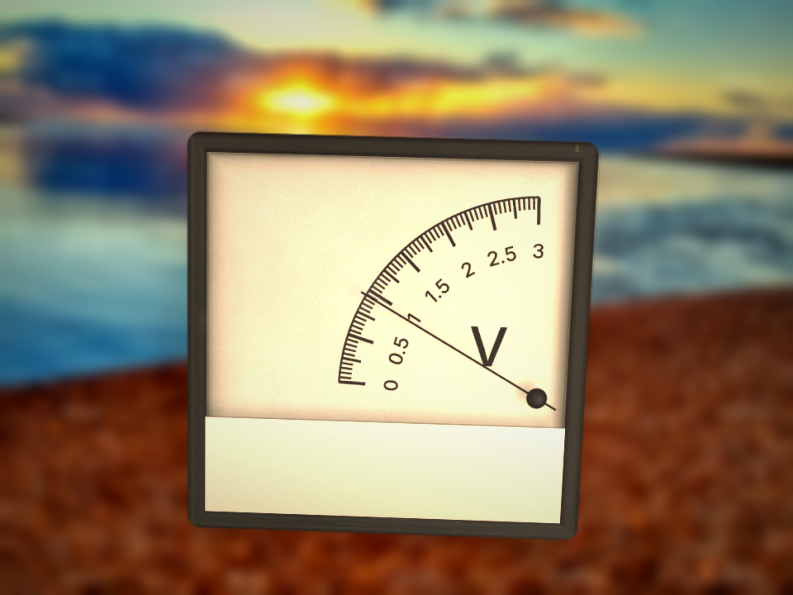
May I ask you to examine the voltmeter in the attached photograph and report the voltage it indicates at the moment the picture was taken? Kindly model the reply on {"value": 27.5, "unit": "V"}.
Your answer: {"value": 0.95, "unit": "V"}
